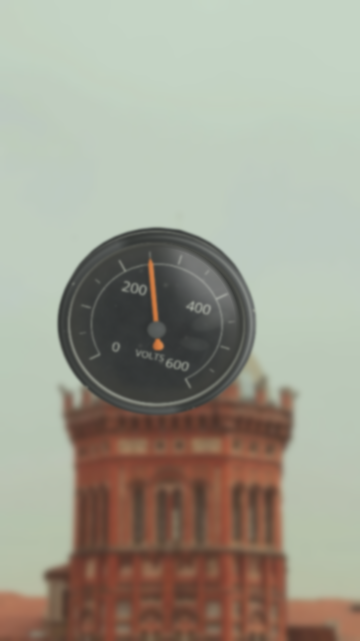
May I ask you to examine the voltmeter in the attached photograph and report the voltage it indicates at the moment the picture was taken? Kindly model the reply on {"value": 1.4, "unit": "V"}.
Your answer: {"value": 250, "unit": "V"}
